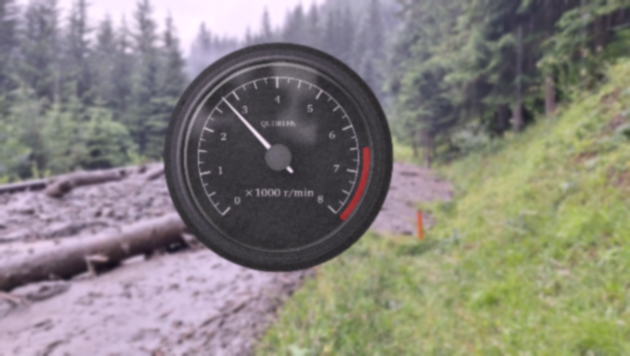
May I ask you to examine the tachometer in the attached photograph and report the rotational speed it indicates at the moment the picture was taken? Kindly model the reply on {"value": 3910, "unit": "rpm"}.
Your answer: {"value": 2750, "unit": "rpm"}
